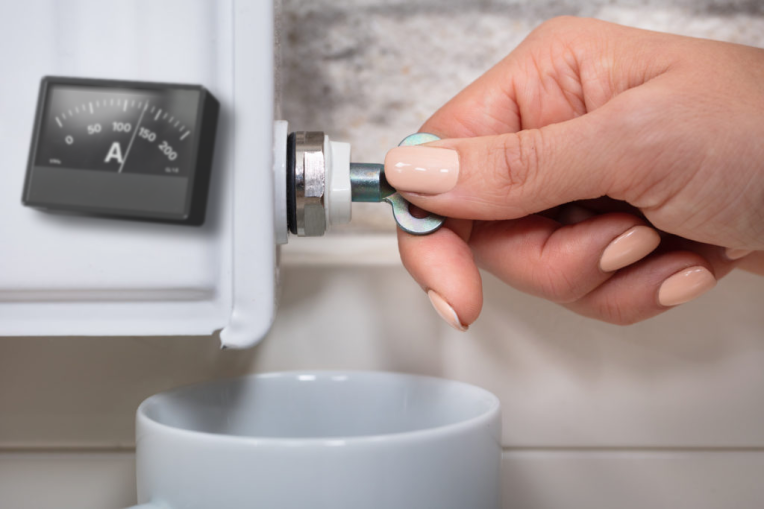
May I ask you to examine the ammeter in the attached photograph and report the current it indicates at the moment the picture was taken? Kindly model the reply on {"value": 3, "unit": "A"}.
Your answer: {"value": 130, "unit": "A"}
